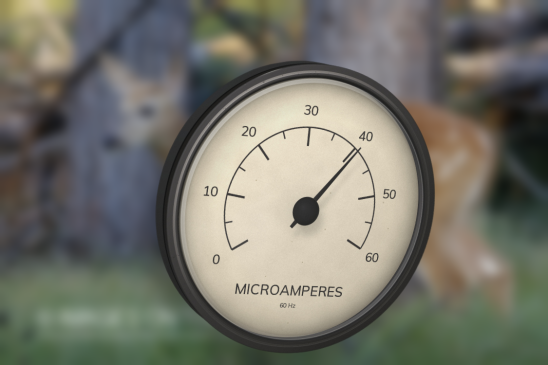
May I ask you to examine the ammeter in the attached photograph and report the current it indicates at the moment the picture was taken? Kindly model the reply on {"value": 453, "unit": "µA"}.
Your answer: {"value": 40, "unit": "µA"}
